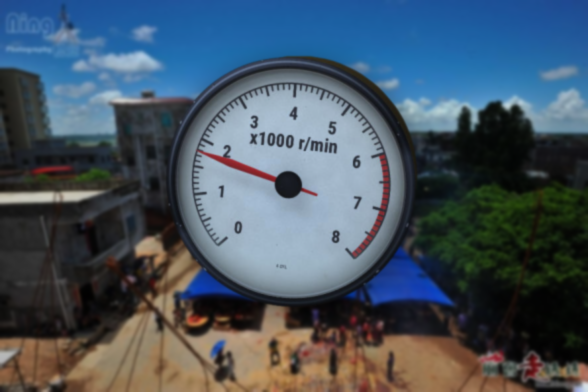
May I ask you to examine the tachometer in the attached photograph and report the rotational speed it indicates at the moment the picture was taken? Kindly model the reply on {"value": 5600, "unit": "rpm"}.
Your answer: {"value": 1800, "unit": "rpm"}
